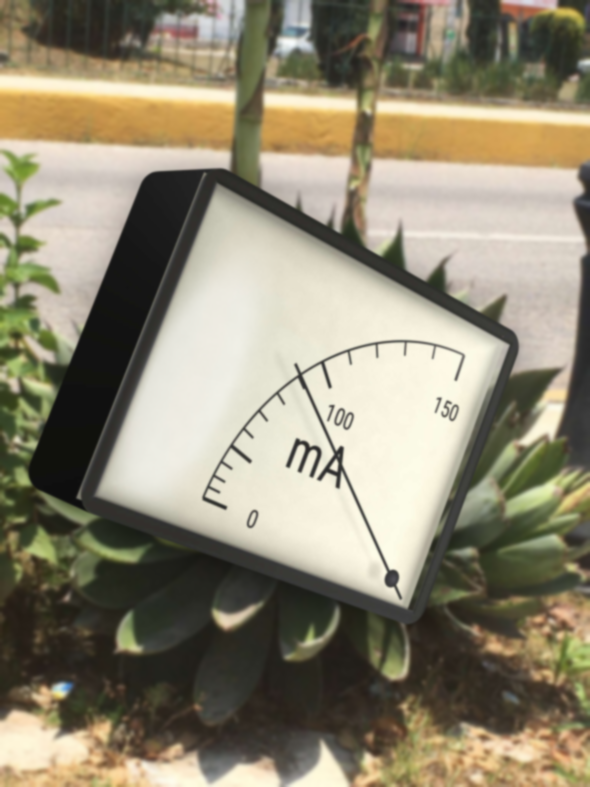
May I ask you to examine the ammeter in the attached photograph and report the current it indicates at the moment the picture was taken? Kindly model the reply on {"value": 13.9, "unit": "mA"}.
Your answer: {"value": 90, "unit": "mA"}
